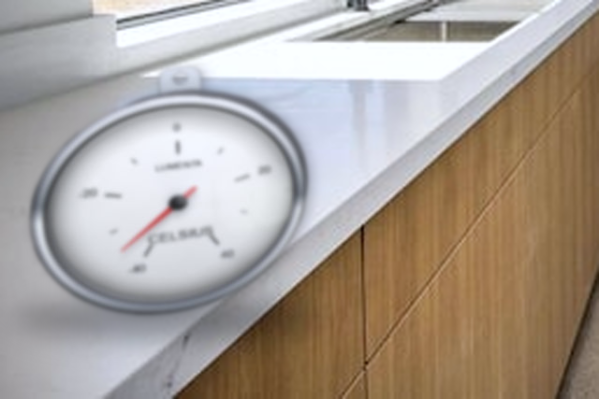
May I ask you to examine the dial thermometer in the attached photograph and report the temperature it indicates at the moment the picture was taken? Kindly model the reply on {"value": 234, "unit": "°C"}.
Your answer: {"value": -35, "unit": "°C"}
